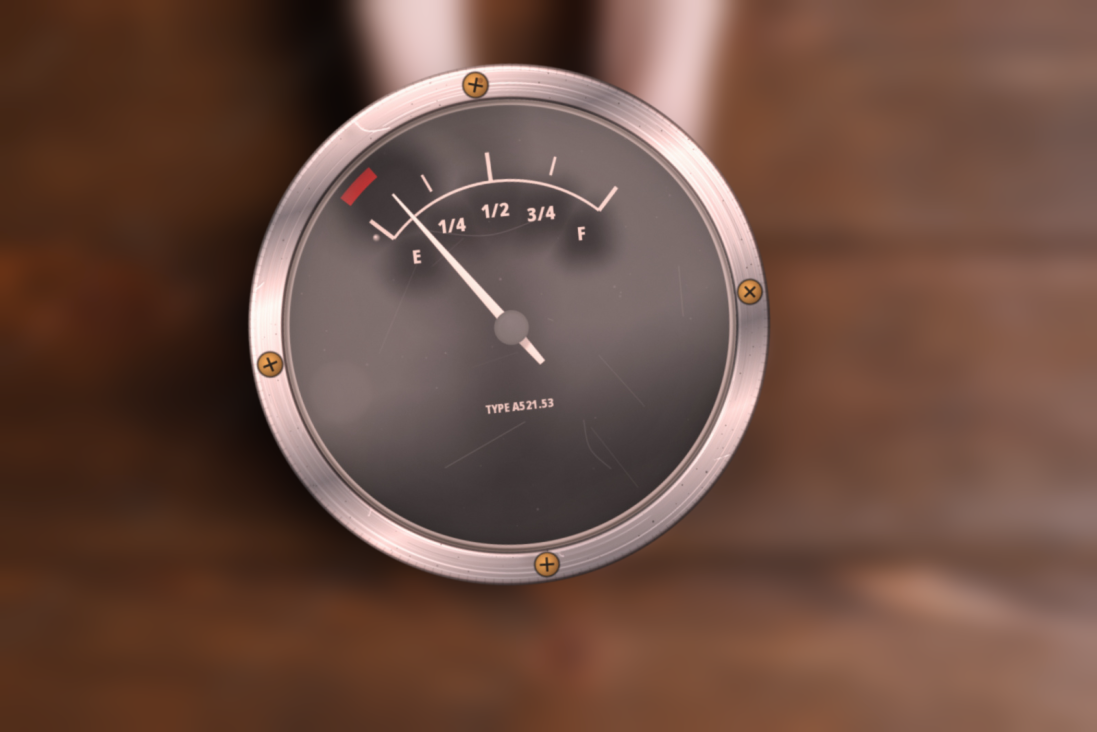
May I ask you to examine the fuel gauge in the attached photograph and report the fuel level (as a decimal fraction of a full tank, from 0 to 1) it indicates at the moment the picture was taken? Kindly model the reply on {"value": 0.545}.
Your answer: {"value": 0.125}
